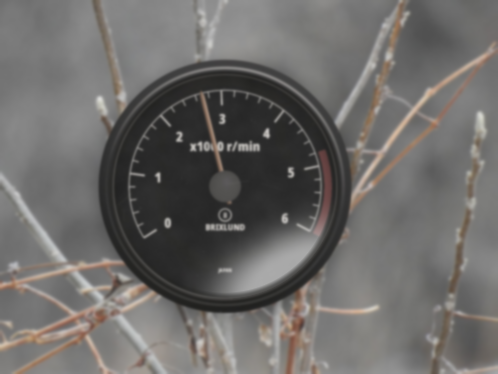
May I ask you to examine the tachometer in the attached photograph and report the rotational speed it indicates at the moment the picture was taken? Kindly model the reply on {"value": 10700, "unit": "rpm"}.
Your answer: {"value": 2700, "unit": "rpm"}
